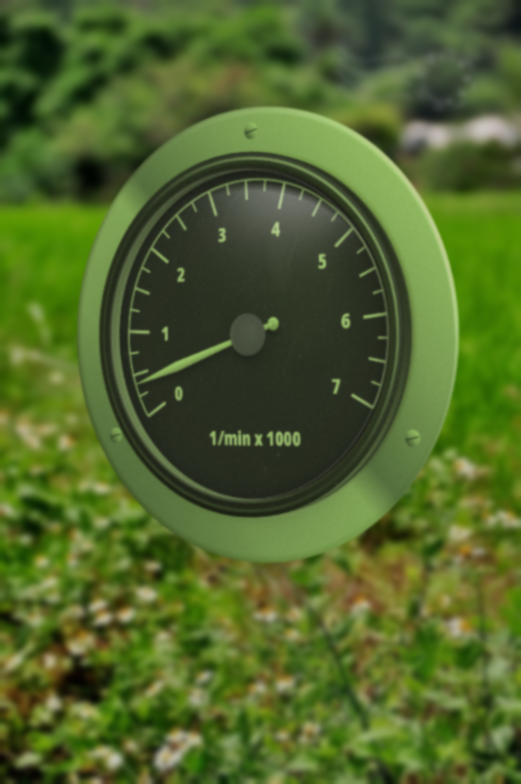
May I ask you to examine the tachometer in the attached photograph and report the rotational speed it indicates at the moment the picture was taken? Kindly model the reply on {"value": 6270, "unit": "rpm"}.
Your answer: {"value": 375, "unit": "rpm"}
